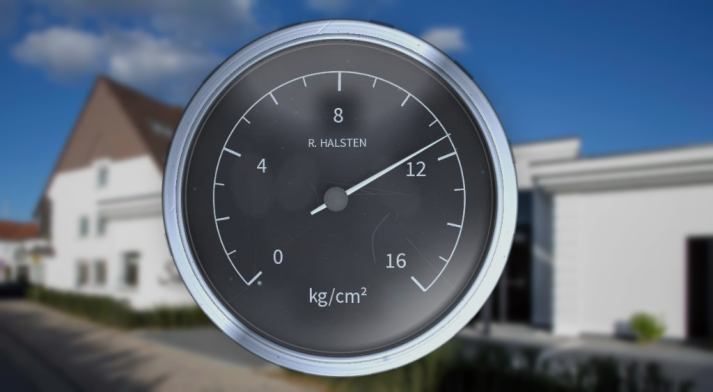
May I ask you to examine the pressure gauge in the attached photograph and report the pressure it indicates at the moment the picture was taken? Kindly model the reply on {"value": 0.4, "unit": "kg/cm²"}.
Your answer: {"value": 11.5, "unit": "kg/cm²"}
